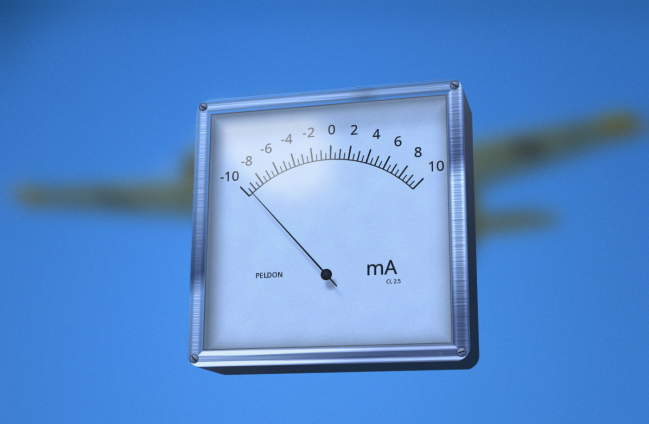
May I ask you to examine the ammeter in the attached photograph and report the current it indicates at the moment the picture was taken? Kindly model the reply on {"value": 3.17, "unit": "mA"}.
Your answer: {"value": -9.5, "unit": "mA"}
